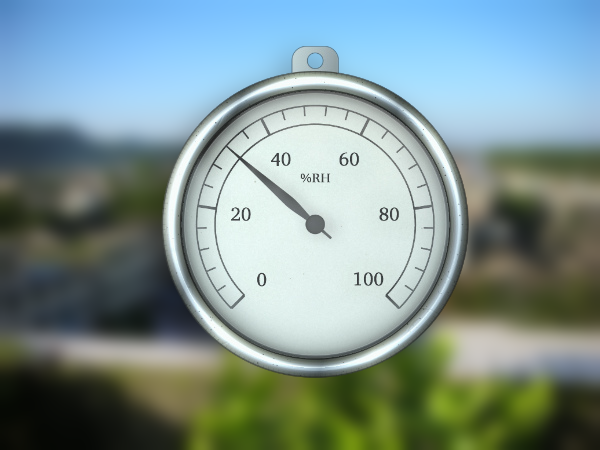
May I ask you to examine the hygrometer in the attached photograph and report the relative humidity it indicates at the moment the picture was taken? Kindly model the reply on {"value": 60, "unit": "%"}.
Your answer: {"value": 32, "unit": "%"}
